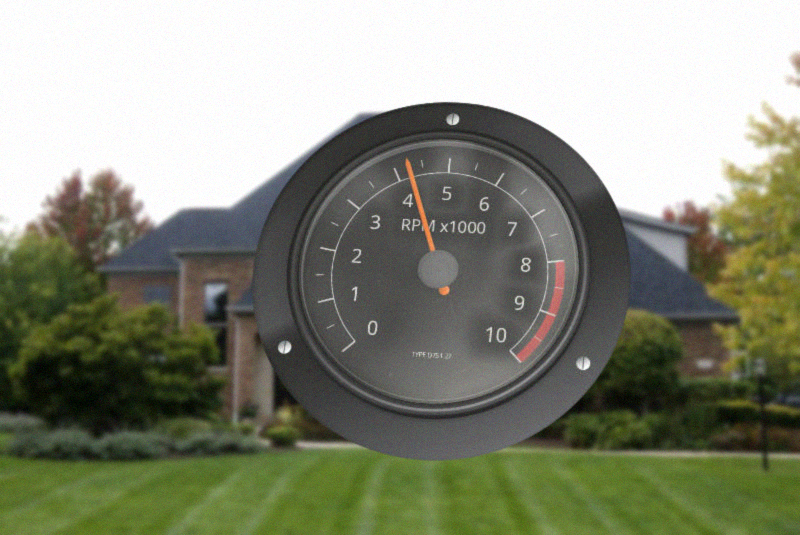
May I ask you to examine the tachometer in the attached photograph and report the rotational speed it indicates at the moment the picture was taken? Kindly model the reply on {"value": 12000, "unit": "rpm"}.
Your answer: {"value": 4250, "unit": "rpm"}
